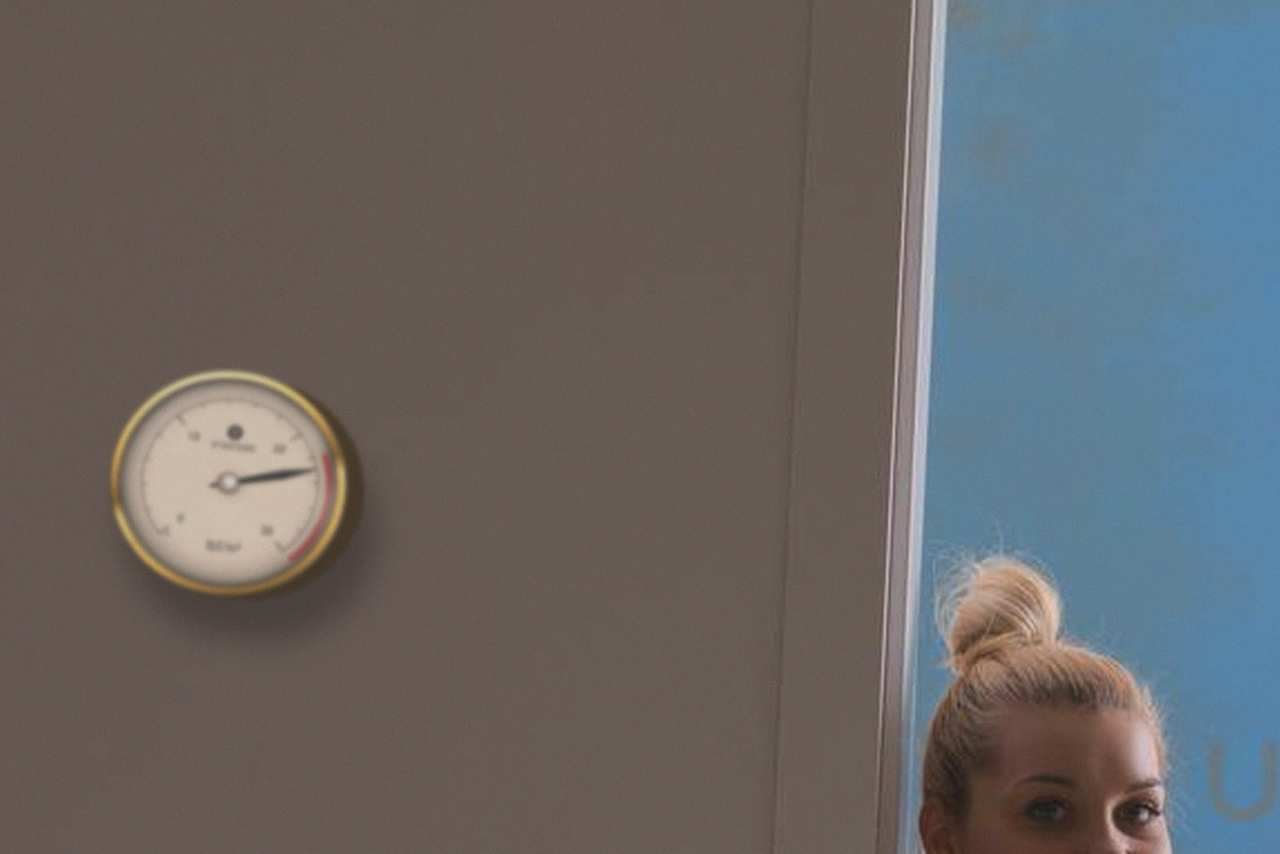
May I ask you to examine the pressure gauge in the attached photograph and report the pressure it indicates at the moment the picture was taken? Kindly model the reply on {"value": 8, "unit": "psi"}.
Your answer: {"value": 23, "unit": "psi"}
